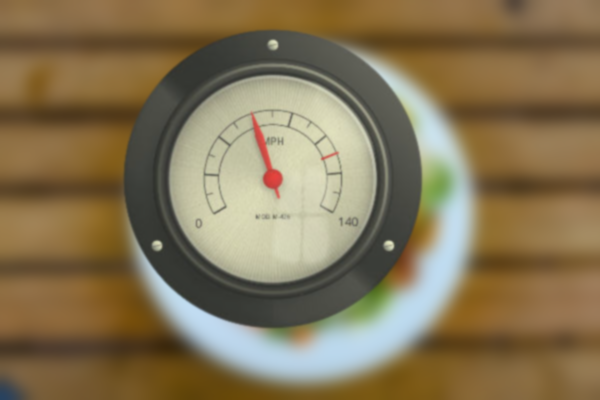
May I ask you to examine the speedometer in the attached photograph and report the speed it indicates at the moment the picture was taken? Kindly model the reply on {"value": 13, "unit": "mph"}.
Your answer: {"value": 60, "unit": "mph"}
